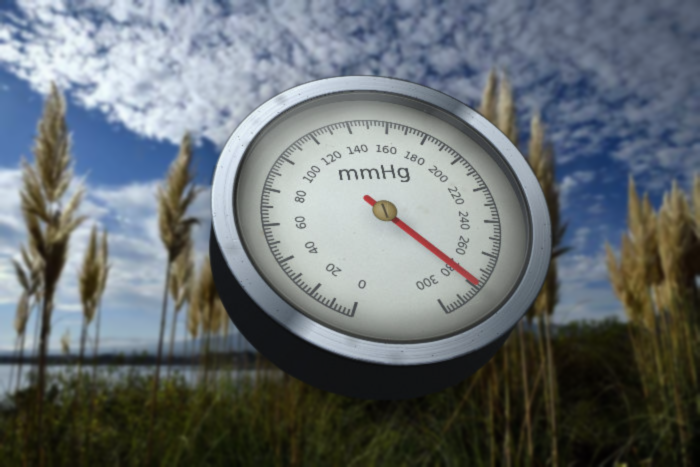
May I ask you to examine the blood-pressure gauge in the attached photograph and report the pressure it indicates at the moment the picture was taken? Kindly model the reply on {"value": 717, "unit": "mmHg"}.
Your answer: {"value": 280, "unit": "mmHg"}
